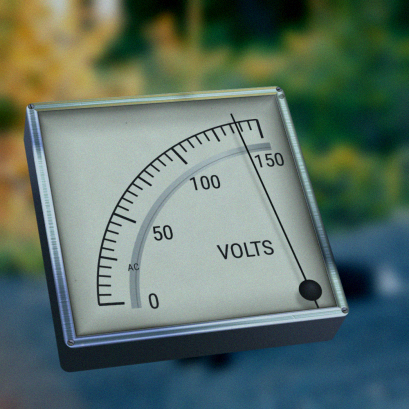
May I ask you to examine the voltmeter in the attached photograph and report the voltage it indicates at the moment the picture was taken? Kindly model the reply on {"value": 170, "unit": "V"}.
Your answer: {"value": 137.5, "unit": "V"}
